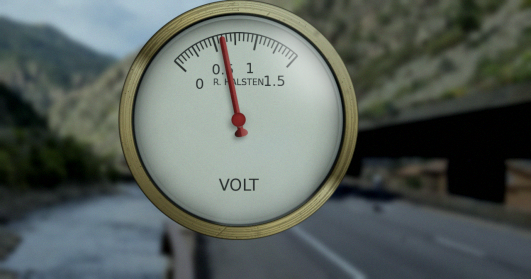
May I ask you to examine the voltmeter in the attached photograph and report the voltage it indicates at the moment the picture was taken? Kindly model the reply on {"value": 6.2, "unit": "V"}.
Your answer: {"value": 0.6, "unit": "V"}
